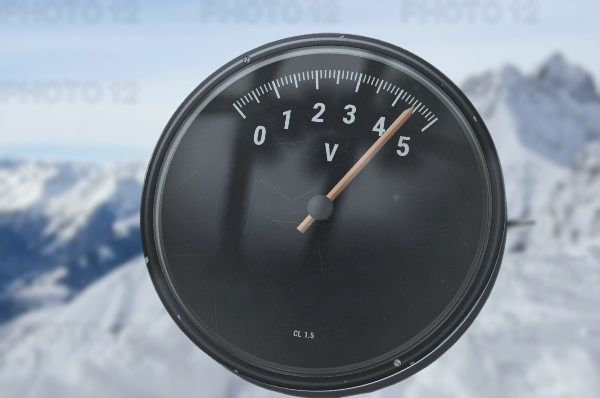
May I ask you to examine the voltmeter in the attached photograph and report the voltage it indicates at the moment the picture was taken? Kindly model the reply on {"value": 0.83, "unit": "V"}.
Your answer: {"value": 4.5, "unit": "V"}
